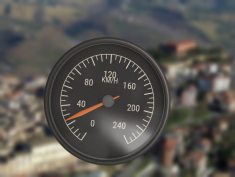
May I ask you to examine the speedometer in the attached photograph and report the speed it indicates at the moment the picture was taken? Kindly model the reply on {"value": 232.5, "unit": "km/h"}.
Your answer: {"value": 25, "unit": "km/h"}
